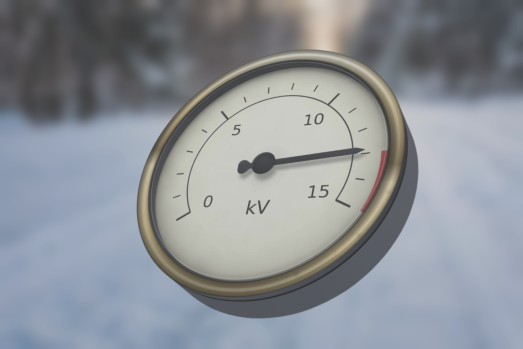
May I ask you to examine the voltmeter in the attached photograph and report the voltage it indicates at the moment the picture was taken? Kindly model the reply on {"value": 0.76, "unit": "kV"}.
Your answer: {"value": 13, "unit": "kV"}
